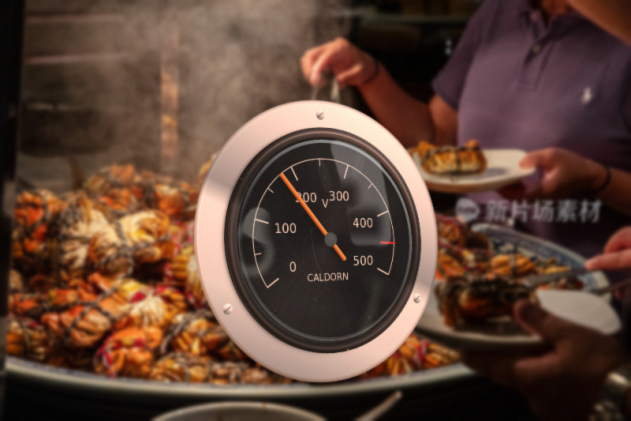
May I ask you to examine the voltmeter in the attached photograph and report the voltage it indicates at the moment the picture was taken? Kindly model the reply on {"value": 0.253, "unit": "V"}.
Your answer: {"value": 175, "unit": "V"}
